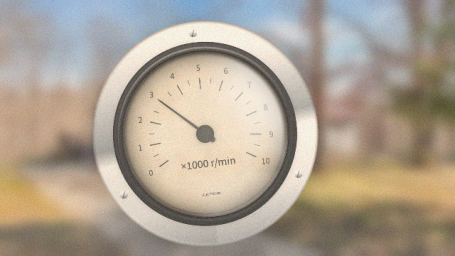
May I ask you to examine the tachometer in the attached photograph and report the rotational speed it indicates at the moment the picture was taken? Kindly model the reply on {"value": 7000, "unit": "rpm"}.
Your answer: {"value": 3000, "unit": "rpm"}
